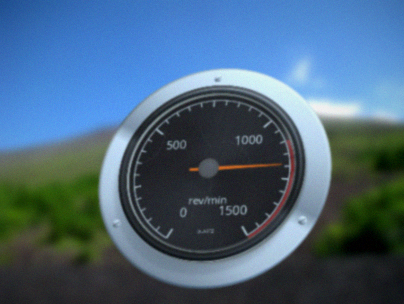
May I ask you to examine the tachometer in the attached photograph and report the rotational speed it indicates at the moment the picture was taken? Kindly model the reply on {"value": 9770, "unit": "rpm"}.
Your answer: {"value": 1200, "unit": "rpm"}
